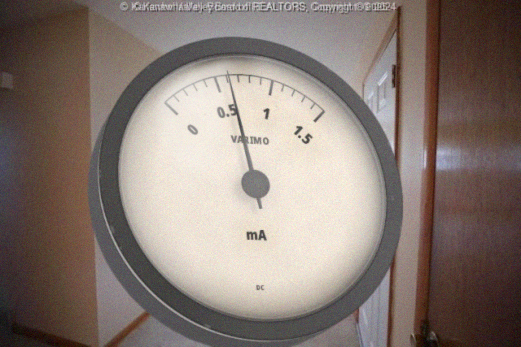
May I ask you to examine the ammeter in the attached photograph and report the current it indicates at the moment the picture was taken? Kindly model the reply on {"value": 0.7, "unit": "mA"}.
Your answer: {"value": 0.6, "unit": "mA"}
